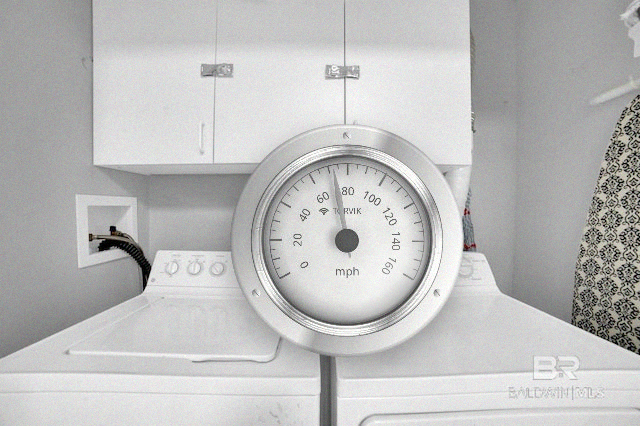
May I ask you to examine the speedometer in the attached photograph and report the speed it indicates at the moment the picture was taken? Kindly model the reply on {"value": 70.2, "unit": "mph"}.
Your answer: {"value": 72.5, "unit": "mph"}
